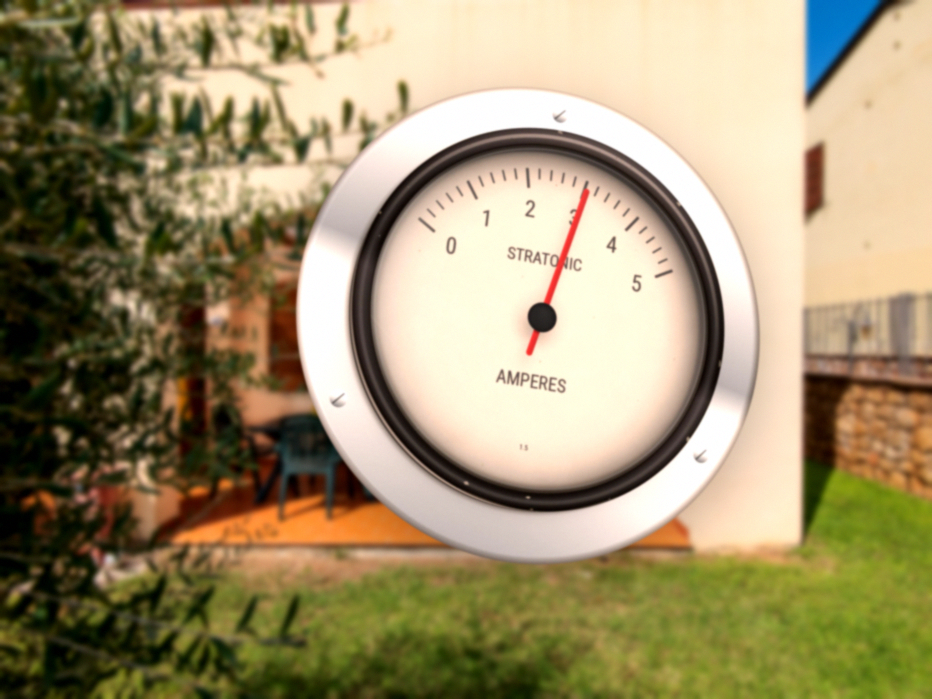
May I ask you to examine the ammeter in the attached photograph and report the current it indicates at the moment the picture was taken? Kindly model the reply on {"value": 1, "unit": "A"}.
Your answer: {"value": 3, "unit": "A"}
